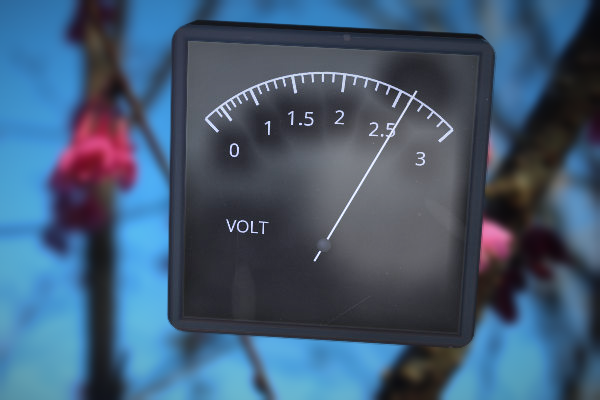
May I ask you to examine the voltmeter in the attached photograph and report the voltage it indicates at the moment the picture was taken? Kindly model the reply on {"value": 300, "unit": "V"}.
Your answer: {"value": 2.6, "unit": "V"}
